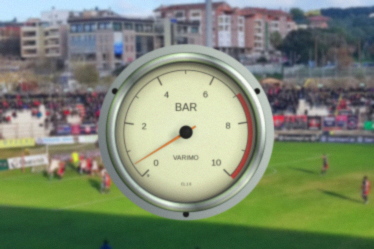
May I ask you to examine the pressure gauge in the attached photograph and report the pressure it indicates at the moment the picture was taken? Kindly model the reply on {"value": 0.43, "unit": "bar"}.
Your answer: {"value": 0.5, "unit": "bar"}
